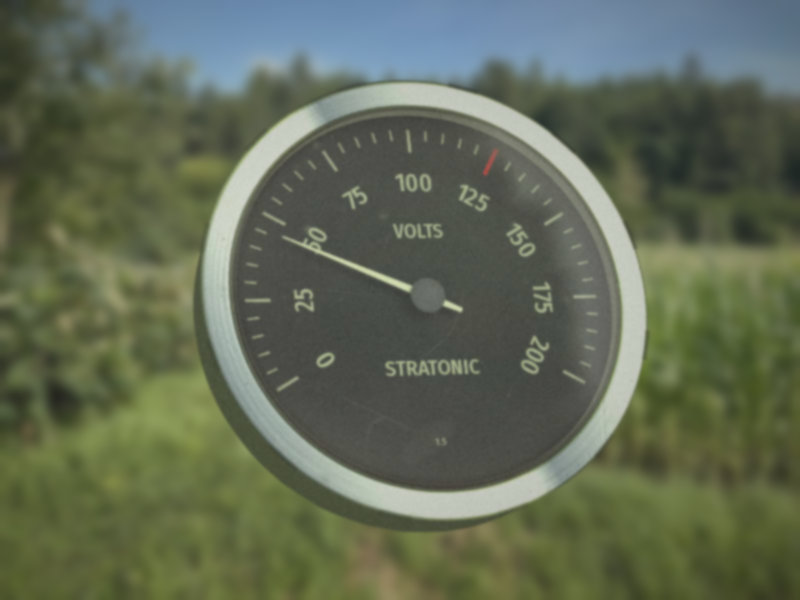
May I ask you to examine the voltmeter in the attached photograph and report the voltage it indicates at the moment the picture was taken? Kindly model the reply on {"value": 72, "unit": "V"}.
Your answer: {"value": 45, "unit": "V"}
